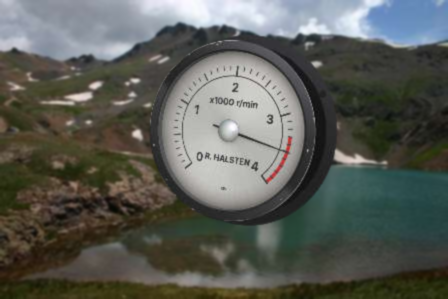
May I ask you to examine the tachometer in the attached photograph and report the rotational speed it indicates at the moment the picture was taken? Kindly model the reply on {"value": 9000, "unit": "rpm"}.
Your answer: {"value": 3500, "unit": "rpm"}
